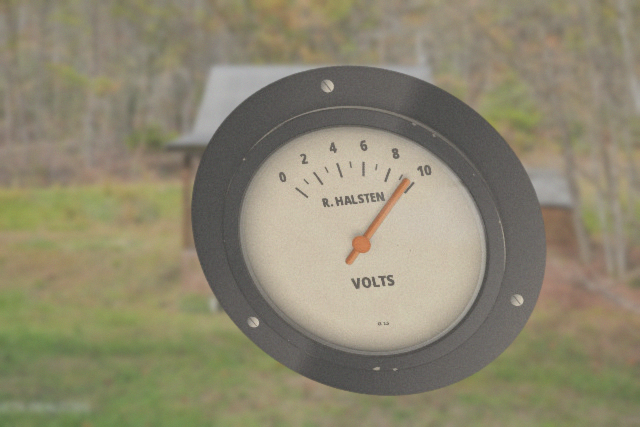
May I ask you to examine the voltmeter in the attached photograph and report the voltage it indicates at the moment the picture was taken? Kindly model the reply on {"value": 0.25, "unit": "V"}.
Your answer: {"value": 9.5, "unit": "V"}
